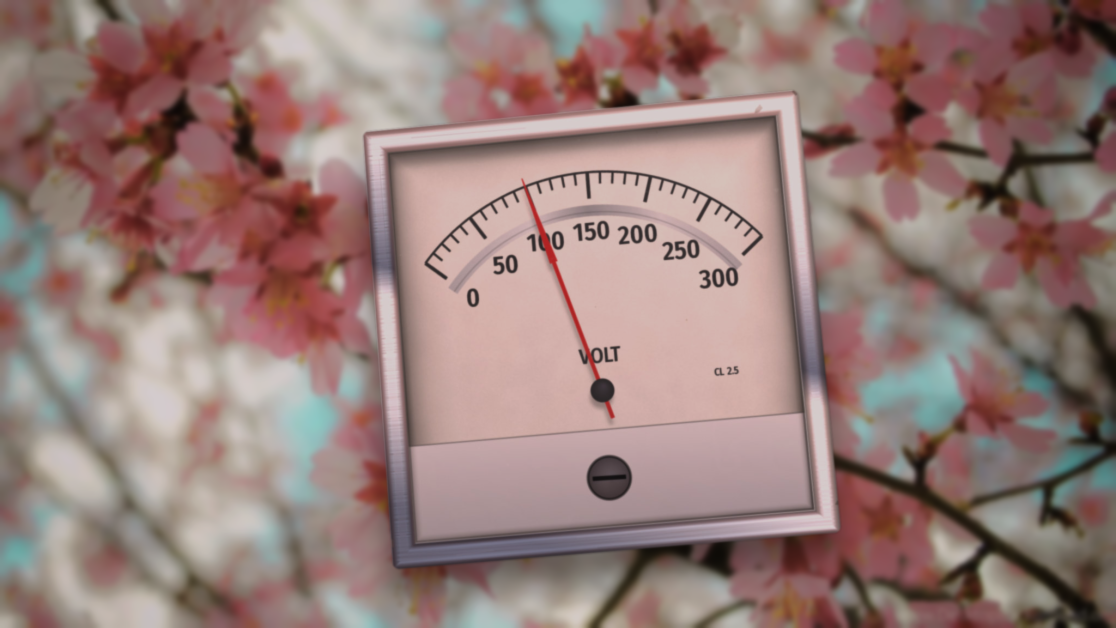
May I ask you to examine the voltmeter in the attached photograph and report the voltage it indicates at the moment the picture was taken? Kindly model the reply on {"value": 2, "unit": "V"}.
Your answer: {"value": 100, "unit": "V"}
